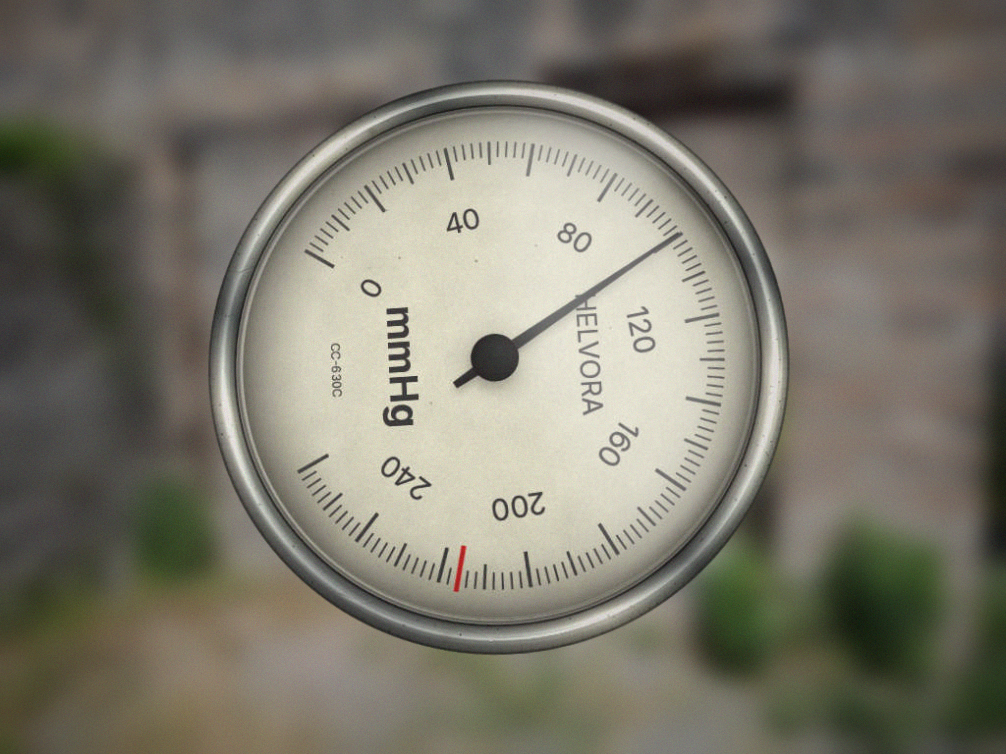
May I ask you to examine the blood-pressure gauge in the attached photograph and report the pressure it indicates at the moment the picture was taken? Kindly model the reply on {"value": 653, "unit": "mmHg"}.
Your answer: {"value": 100, "unit": "mmHg"}
